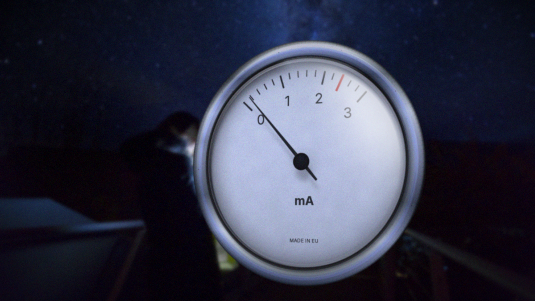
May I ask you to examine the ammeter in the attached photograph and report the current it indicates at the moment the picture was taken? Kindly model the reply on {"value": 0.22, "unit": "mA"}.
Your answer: {"value": 0.2, "unit": "mA"}
